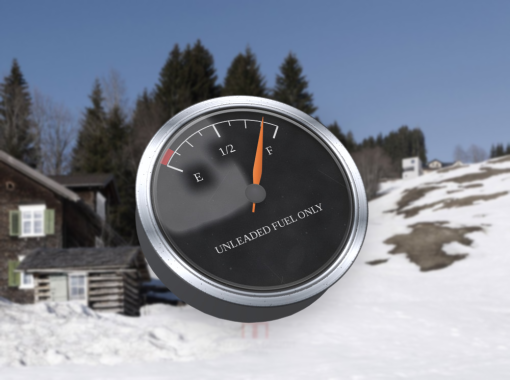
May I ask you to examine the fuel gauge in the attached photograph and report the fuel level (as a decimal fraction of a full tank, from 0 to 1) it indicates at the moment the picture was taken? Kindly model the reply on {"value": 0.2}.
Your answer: {"value": 0.875}
